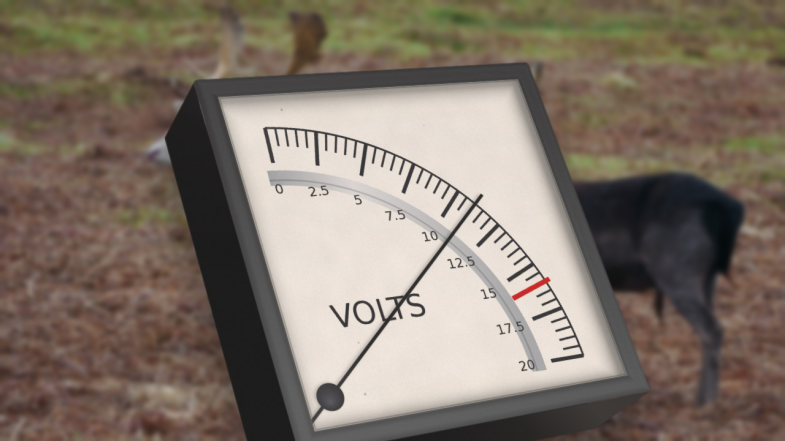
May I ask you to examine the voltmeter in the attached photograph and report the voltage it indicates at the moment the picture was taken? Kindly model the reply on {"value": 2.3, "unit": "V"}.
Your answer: {"value": 11, "unit": "V"}
